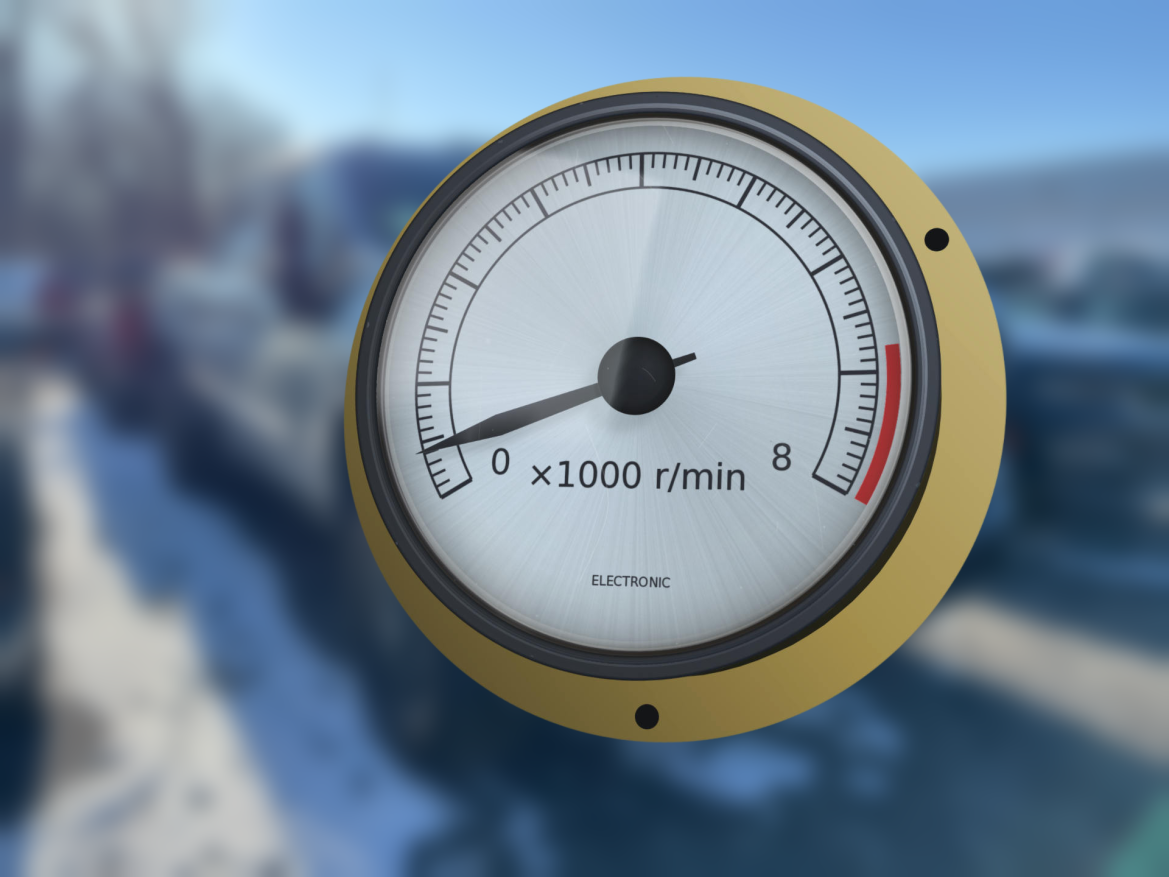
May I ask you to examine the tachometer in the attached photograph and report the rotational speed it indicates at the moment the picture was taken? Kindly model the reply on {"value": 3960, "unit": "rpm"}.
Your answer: {"value": 400, "unit": "rpm"}
